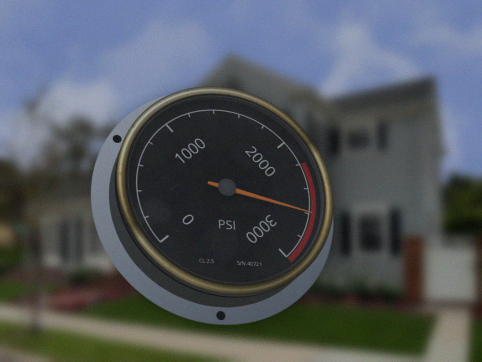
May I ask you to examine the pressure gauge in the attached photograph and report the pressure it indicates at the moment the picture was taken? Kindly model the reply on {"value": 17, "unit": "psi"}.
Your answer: {"value": 2600, "unit": "psi"}
